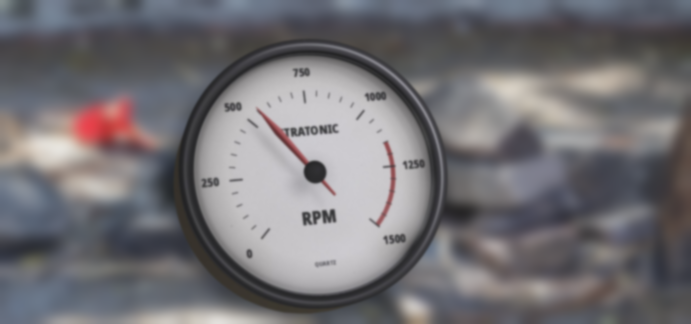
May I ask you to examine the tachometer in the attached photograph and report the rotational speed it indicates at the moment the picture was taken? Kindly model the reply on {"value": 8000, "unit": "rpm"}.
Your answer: {"value": 550, "unit": "rpm"}
